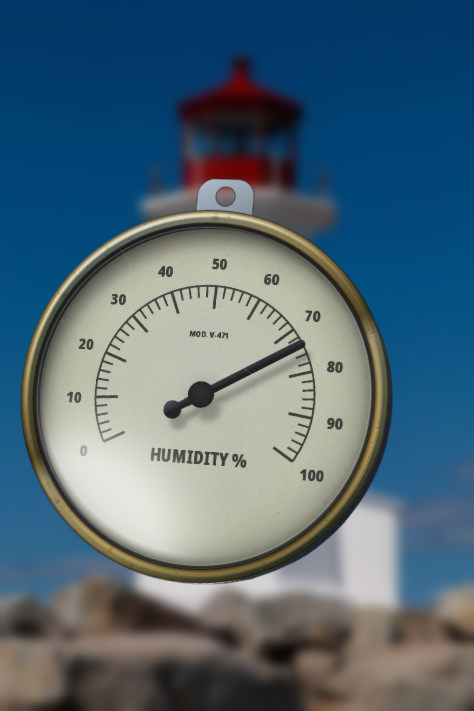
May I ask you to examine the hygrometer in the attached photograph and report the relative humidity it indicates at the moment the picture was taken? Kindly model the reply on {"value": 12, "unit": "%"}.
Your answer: {"value": 74, "unit": "%"}
